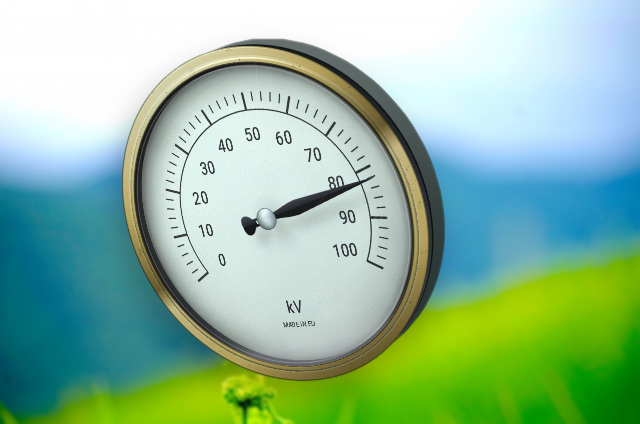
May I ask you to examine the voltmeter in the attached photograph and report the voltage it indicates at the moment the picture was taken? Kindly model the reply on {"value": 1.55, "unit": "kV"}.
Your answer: {"value": 82, "unit": "kV"}
